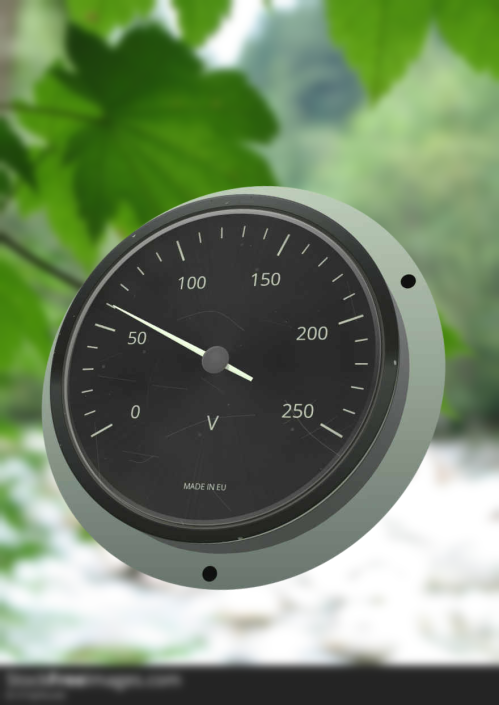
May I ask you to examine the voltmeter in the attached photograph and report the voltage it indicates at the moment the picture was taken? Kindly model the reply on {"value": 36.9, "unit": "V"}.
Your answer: {"value": 60, "unit": "V"}
